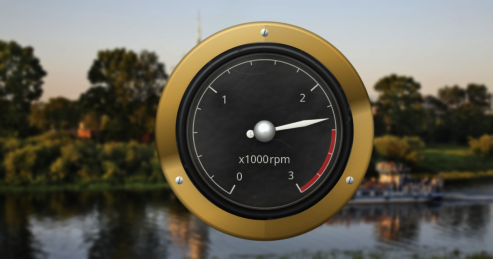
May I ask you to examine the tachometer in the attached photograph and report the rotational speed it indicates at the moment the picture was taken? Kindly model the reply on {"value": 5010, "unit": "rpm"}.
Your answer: {"value": 2300, "unit": "rpm"}
